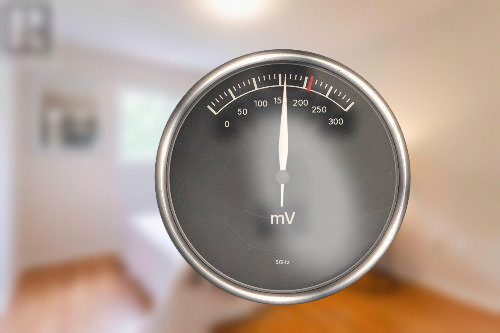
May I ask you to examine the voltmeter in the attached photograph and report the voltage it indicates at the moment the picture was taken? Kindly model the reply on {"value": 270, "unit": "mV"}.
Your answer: {"value": 160, "unit": "mV"}
